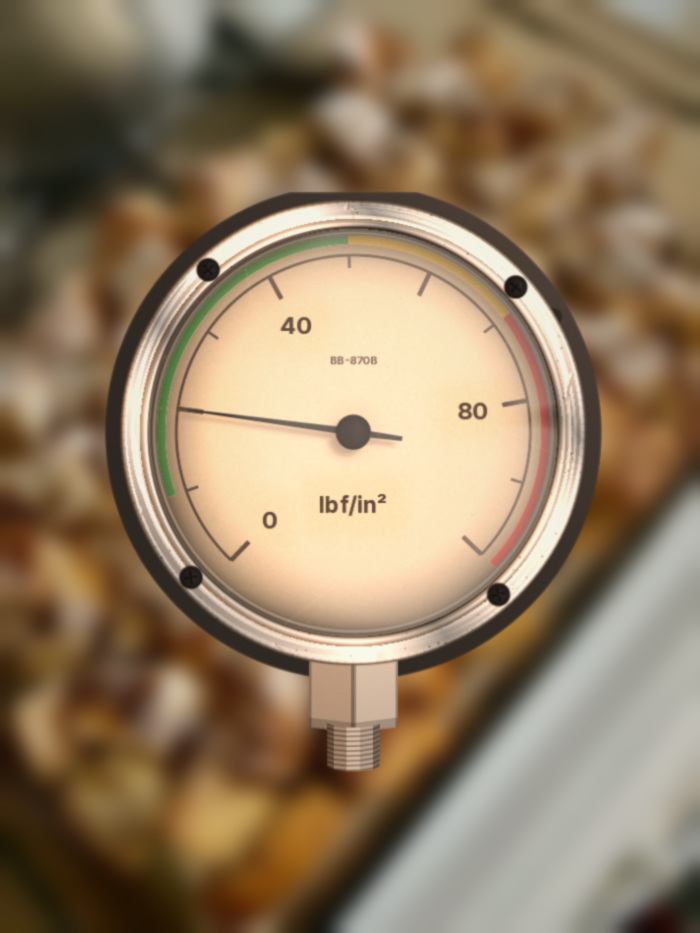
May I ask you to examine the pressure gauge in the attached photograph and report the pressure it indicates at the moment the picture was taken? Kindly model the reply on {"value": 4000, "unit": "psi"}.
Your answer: {"value": 20, "unit": "psi"}
